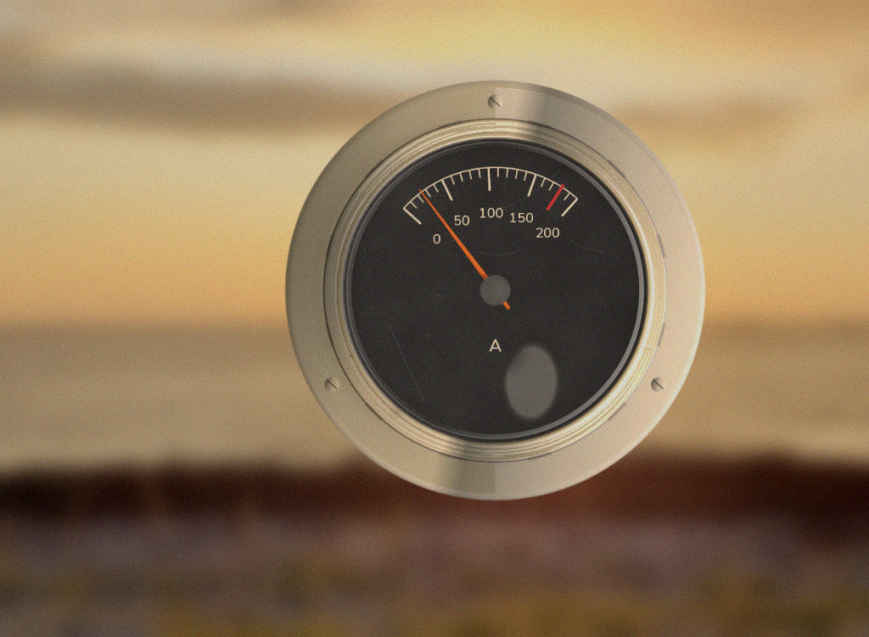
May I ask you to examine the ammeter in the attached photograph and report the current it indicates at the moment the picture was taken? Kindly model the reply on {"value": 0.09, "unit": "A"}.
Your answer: {"value": 25, "unit": "A"}
